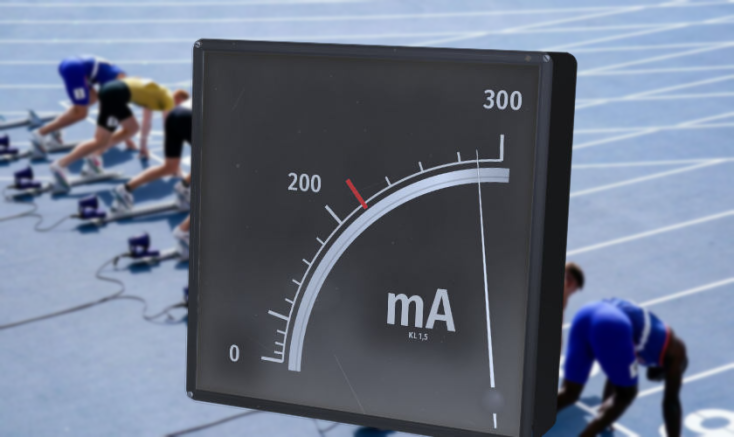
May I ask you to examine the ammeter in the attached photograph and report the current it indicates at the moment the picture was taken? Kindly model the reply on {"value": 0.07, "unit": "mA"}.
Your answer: {"value": 290, "unit": "mA"}
